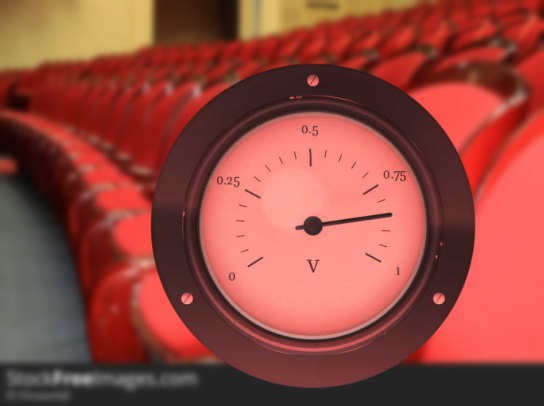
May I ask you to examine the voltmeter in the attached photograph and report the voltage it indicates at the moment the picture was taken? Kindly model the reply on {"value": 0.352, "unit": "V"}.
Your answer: {"value": 0.85, "unit": "V"}
